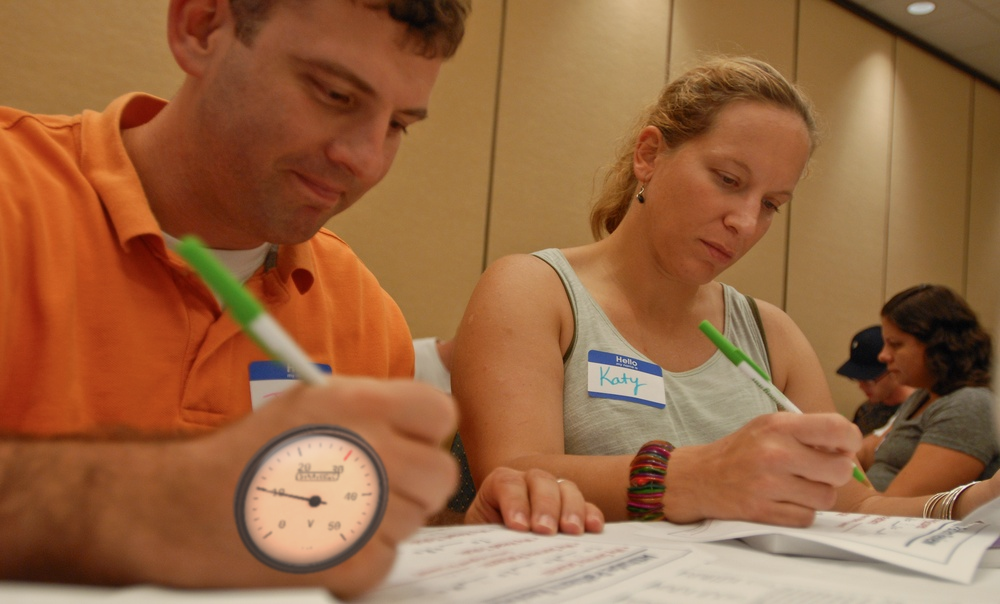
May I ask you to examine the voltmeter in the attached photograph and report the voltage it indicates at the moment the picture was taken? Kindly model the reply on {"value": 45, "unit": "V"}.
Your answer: {"value": 10, "unit": "V"}
